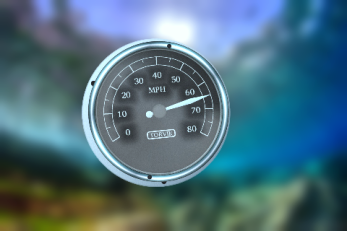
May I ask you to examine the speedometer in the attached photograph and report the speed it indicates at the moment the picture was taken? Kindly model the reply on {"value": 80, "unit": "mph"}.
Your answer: {"value": 65, "unit": "mph"}
